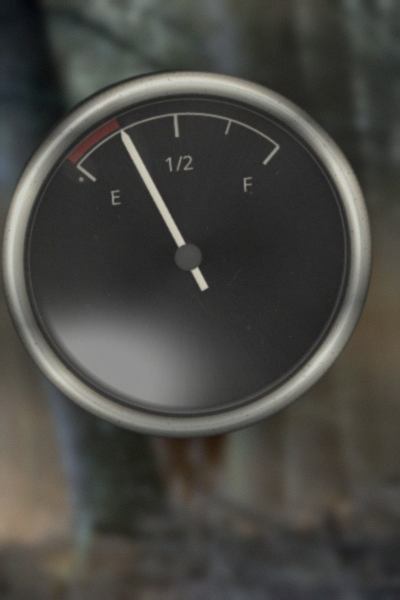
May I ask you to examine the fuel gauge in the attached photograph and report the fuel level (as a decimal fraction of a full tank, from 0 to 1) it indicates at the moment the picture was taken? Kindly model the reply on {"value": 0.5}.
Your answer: {"value": 0.25}
